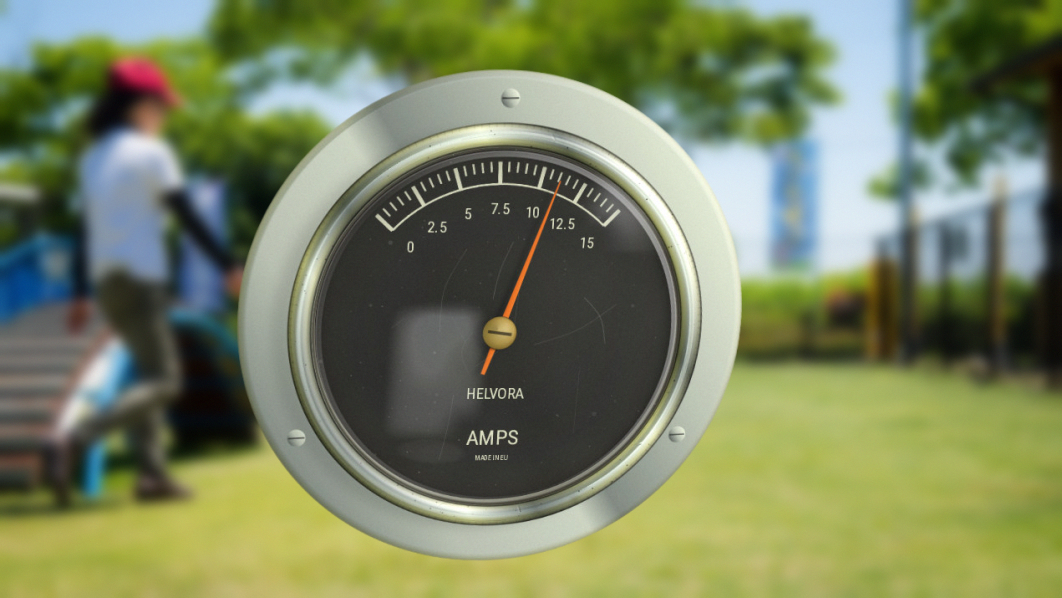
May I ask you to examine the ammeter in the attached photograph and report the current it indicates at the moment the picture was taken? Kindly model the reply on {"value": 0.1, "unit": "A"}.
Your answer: {"value": 11, "unit": "A"}
